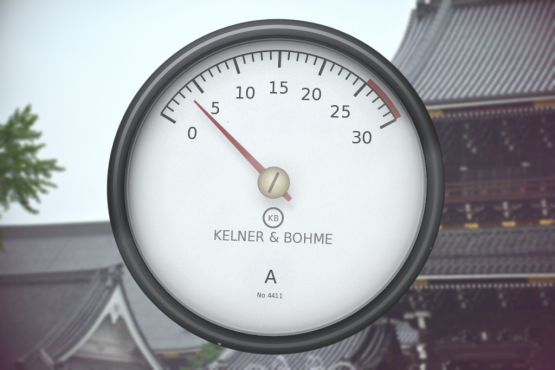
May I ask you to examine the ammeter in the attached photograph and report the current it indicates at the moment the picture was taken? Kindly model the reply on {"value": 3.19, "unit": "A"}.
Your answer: {"value": 3.5, "unit": "A"}
